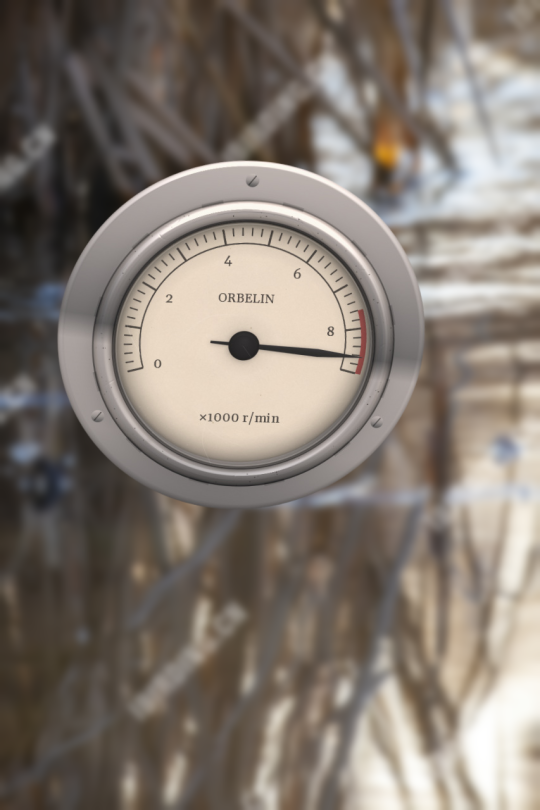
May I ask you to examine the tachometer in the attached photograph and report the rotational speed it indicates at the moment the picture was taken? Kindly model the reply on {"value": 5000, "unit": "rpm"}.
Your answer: {"value": 8600, "unit": "rpm"}
